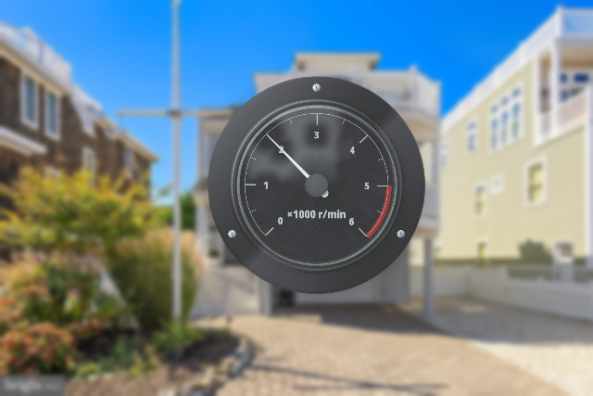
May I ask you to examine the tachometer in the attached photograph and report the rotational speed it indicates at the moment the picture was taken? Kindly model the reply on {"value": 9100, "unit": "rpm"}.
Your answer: {"value": 2000, "unit": "rpm"}
